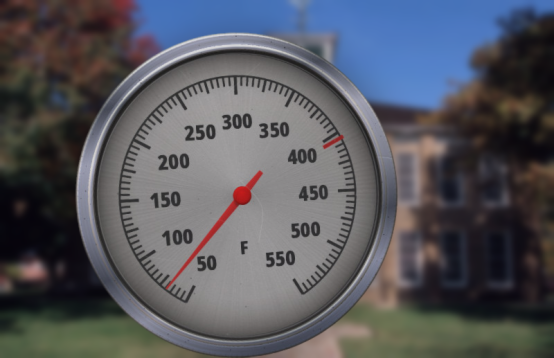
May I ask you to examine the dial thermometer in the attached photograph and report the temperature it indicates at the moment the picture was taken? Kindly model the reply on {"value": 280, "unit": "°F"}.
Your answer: {"value": 70, "unit": "°F"}
